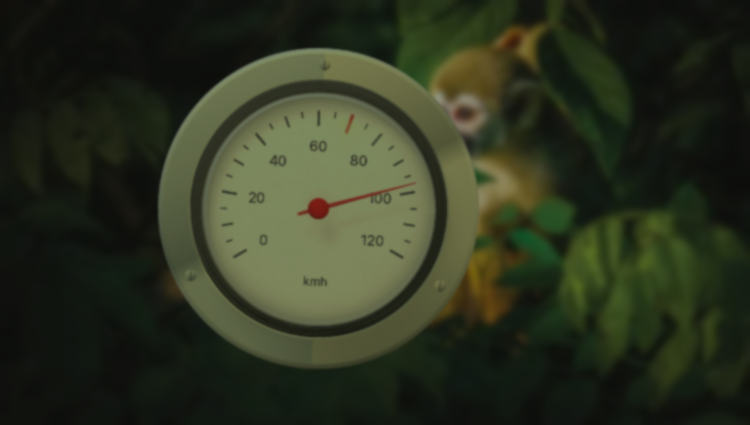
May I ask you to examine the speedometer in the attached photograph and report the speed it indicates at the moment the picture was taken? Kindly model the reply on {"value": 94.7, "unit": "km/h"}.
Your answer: {"value": 97.5, "unit": "km/h"}
